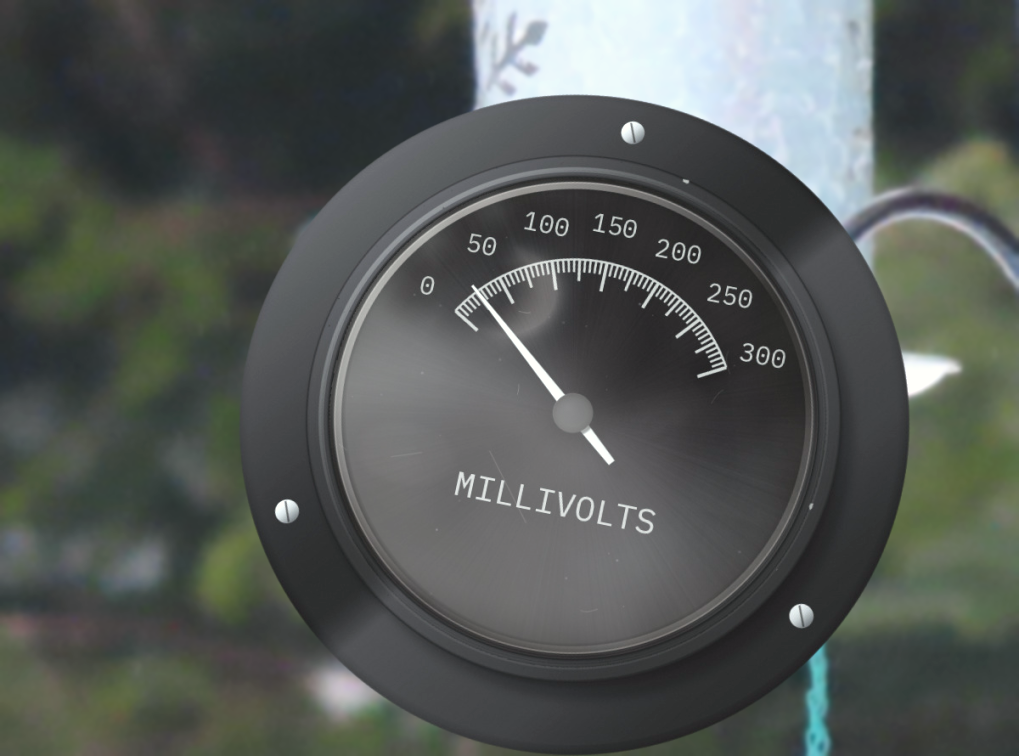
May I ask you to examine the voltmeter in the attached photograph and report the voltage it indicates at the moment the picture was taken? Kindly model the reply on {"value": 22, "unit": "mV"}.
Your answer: {"value": 25, "unit": "mV"}
